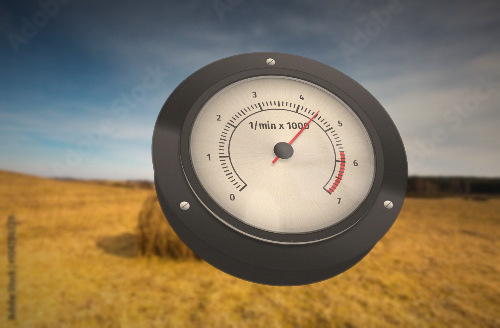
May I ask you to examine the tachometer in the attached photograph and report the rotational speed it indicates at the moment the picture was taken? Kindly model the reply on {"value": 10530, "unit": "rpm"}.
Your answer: {"value": 4500, "unit": "rpm"}
